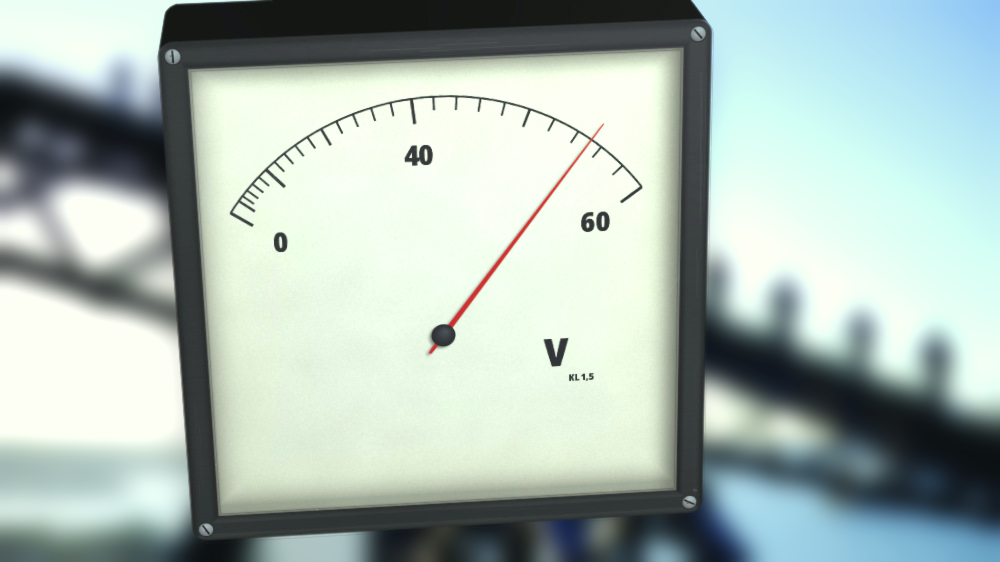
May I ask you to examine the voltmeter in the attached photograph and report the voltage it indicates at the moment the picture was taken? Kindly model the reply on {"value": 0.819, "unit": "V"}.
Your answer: {"value": 55, "unit": "V"}
